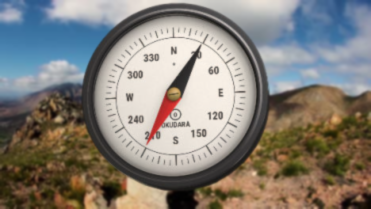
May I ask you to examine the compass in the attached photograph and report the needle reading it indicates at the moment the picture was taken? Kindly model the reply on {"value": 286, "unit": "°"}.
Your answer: {"value": 210, "unit": "°"}
